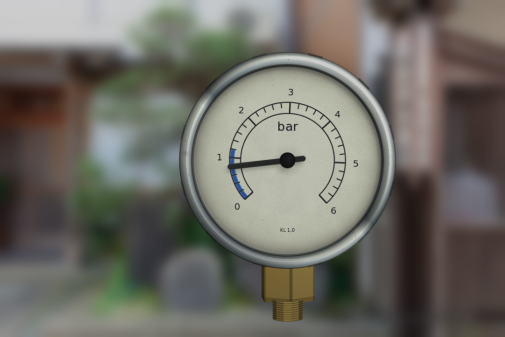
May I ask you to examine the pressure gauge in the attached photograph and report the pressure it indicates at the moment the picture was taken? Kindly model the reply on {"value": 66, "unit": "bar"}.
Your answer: {"value": 0.8, "unit": "bar"}
